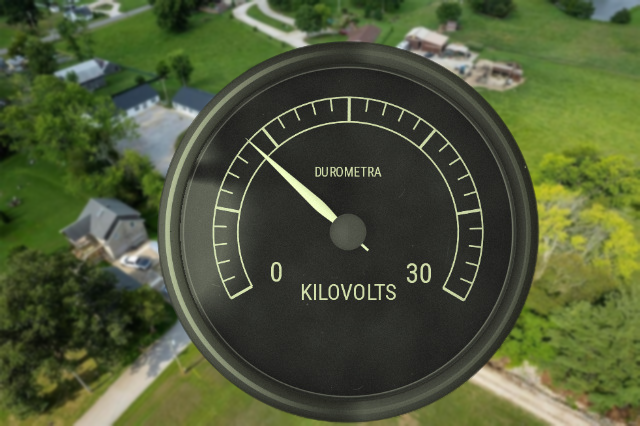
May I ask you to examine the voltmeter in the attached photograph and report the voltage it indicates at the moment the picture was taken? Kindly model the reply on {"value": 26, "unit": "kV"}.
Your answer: {"value": 9, "unit": "kV"}
